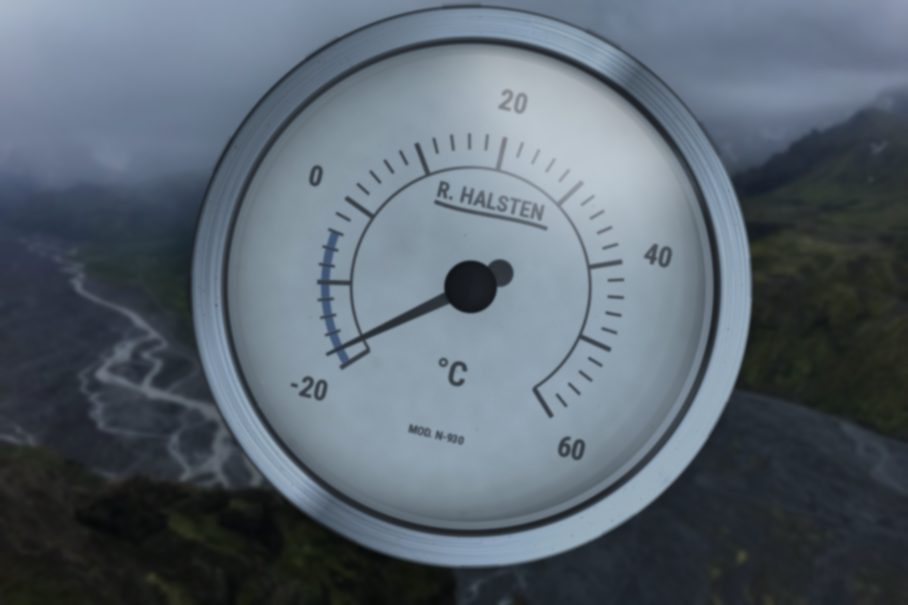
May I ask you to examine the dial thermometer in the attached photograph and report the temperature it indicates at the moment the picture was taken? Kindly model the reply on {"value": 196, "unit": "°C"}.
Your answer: {"value": -18, "unit": "°C"}
